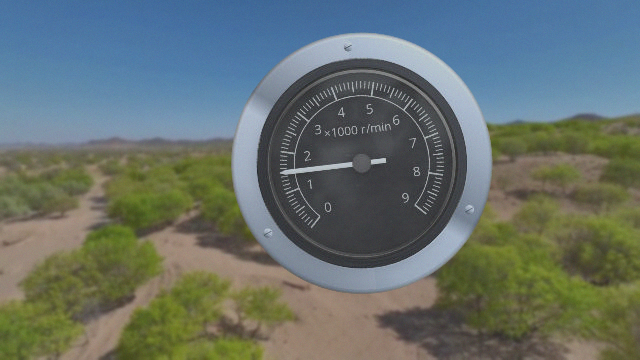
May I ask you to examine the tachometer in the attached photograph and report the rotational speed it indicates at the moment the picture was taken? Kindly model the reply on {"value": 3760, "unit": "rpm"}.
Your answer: {"value": 1500, "unit": "rpm"}
